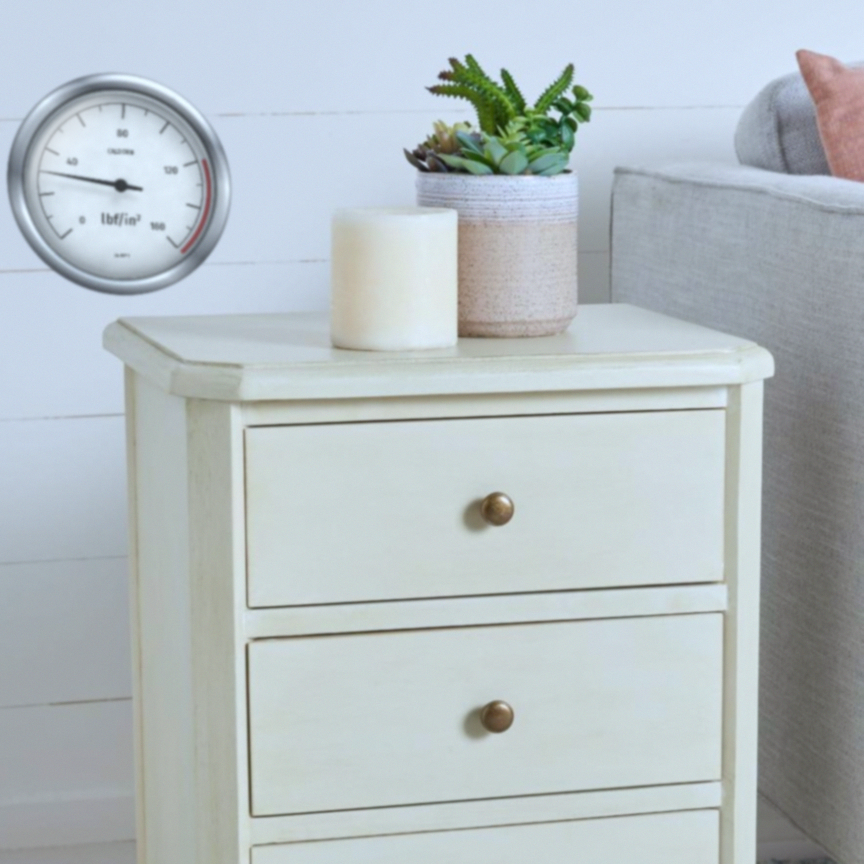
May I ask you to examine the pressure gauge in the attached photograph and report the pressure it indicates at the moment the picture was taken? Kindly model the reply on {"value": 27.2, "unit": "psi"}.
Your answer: {"value": 30, "unit": "psi"}
